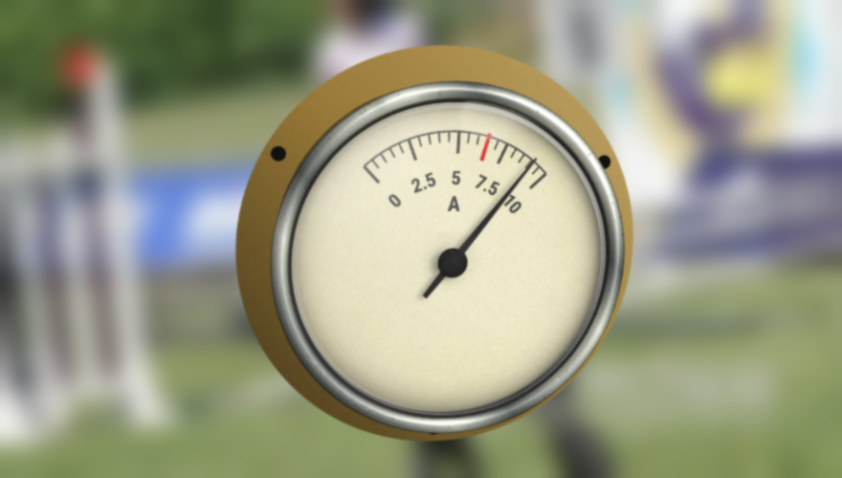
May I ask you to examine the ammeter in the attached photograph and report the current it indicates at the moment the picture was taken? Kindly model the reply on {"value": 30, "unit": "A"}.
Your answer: {"value": 9, "unit": "A"}
